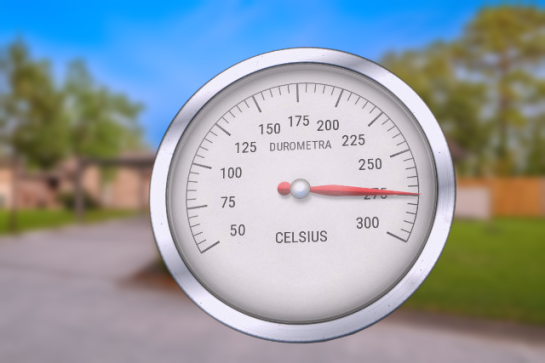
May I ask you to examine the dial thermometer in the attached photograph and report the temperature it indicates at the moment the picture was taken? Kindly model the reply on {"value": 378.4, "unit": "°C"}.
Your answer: {"value": 275, "unit": "°C"}
